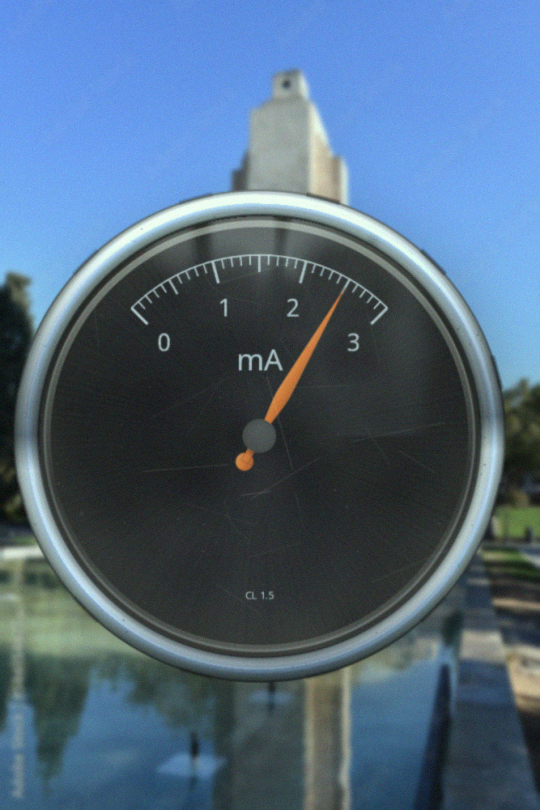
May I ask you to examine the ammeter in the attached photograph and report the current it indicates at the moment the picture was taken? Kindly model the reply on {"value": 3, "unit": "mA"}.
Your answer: {"value": 2.5, "unit": "mA"}
